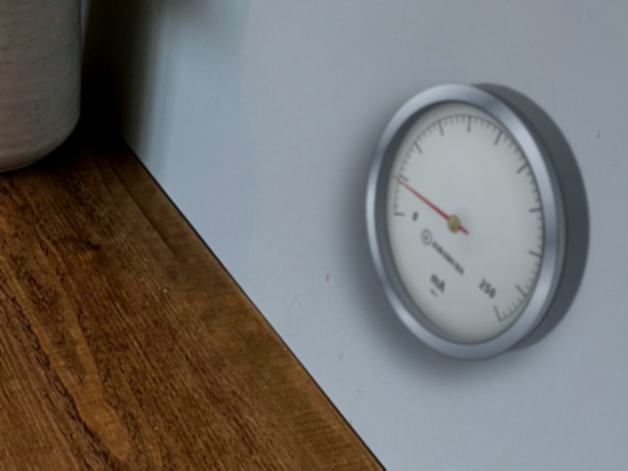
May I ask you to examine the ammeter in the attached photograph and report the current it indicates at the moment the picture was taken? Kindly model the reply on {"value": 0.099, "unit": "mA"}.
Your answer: {"value": 25, "unit": "mA"}
